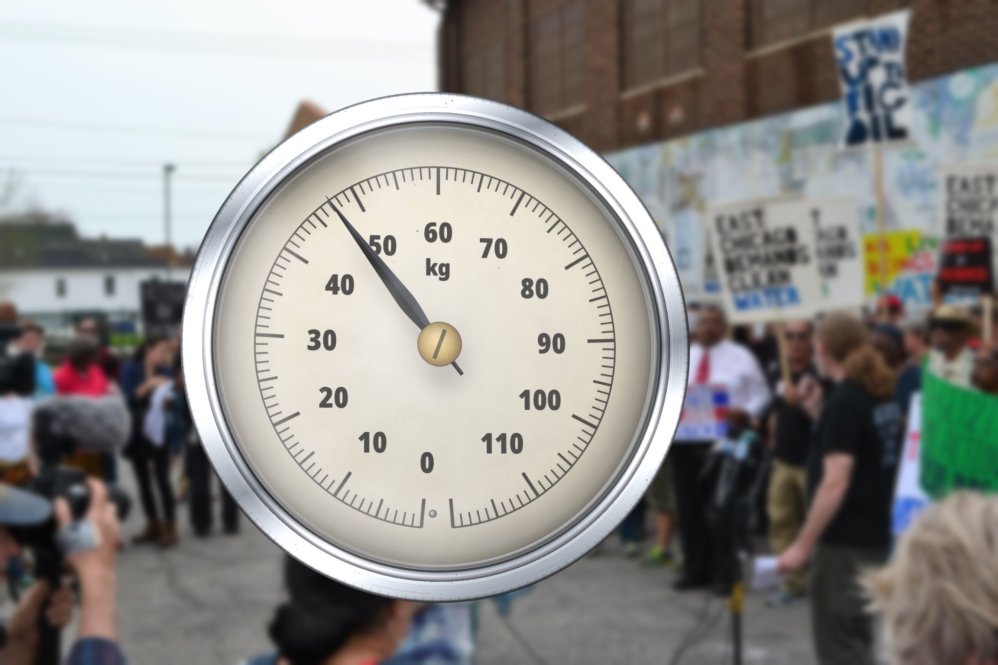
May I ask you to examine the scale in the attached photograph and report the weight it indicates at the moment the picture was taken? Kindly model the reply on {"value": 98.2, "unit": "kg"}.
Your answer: {"value": 47, "unit": "kg"}
